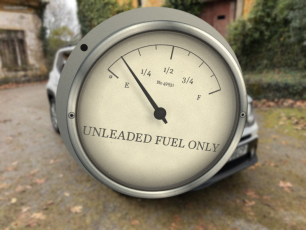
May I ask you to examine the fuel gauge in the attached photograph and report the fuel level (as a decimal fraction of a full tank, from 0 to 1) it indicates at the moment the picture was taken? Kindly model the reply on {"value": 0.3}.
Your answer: {"value": 0.125}
